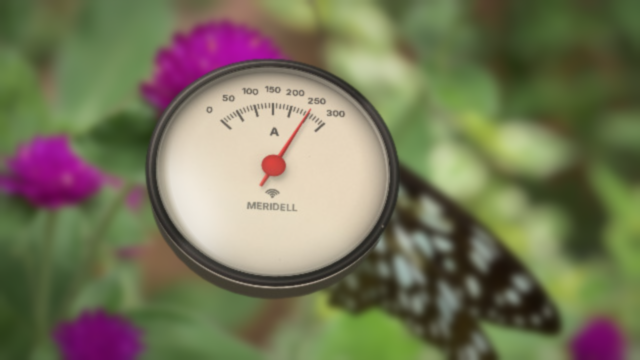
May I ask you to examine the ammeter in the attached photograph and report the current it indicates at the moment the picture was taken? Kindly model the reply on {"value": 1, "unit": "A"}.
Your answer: {"value": 250, "unit": "A"}
